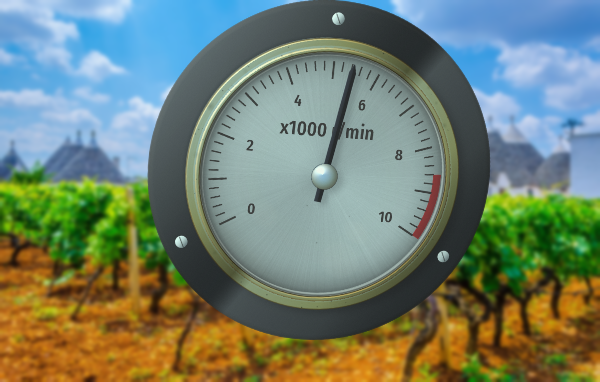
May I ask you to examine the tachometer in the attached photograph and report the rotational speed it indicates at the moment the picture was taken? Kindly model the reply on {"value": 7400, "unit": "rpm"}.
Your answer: {"value": 5400, "unit": "rpm"}
